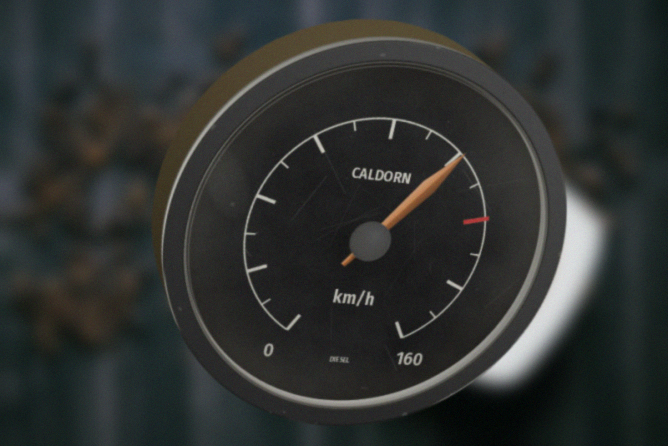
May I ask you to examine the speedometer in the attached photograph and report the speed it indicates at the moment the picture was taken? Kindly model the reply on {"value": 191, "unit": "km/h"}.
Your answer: {"value": 100, "unit": "km/h"}
